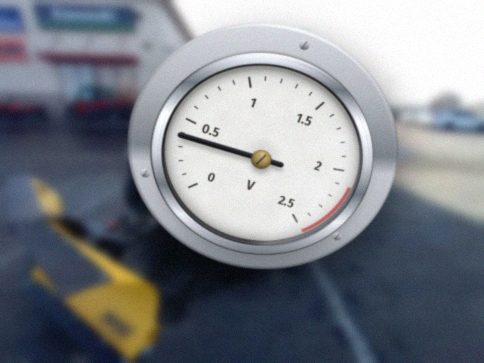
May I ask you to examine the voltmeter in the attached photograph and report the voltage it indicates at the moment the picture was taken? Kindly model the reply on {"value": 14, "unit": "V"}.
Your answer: {"value": 0.4, "unit": "V"}
